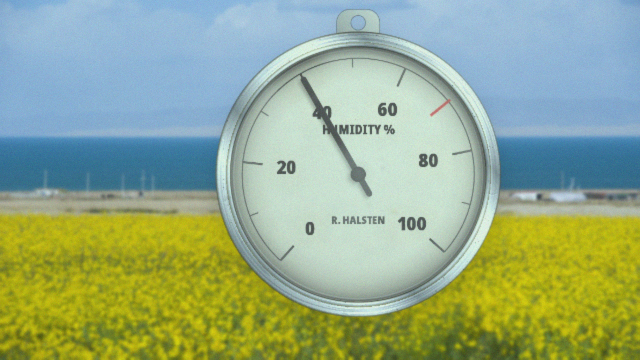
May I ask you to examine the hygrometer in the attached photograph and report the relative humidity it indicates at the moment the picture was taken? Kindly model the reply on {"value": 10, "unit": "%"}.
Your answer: {"value": 40, "unit": "%"}
